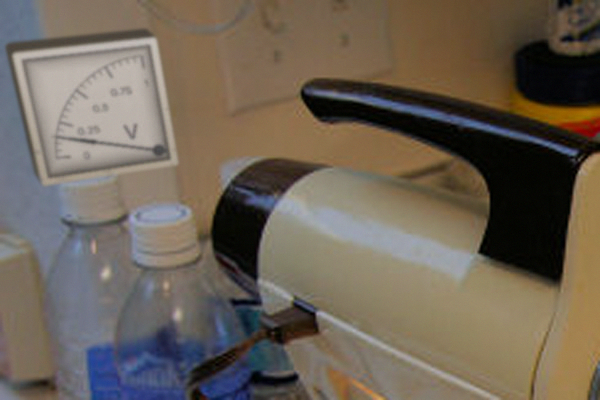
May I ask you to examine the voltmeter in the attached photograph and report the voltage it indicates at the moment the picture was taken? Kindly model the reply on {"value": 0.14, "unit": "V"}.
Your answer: {"value": 0.15, "unit": "V"}
